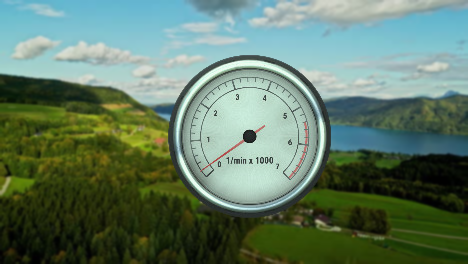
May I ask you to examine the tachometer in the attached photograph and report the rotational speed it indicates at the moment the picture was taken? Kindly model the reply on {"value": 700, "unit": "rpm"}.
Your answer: {"value": 200, "unit": "rpm"}
